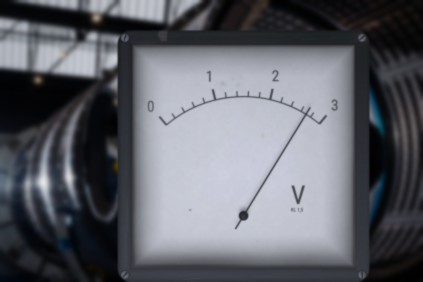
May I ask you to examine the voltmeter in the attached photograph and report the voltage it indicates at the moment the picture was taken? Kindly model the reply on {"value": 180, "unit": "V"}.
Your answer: {"value": 2.7, "unit": "V"}
